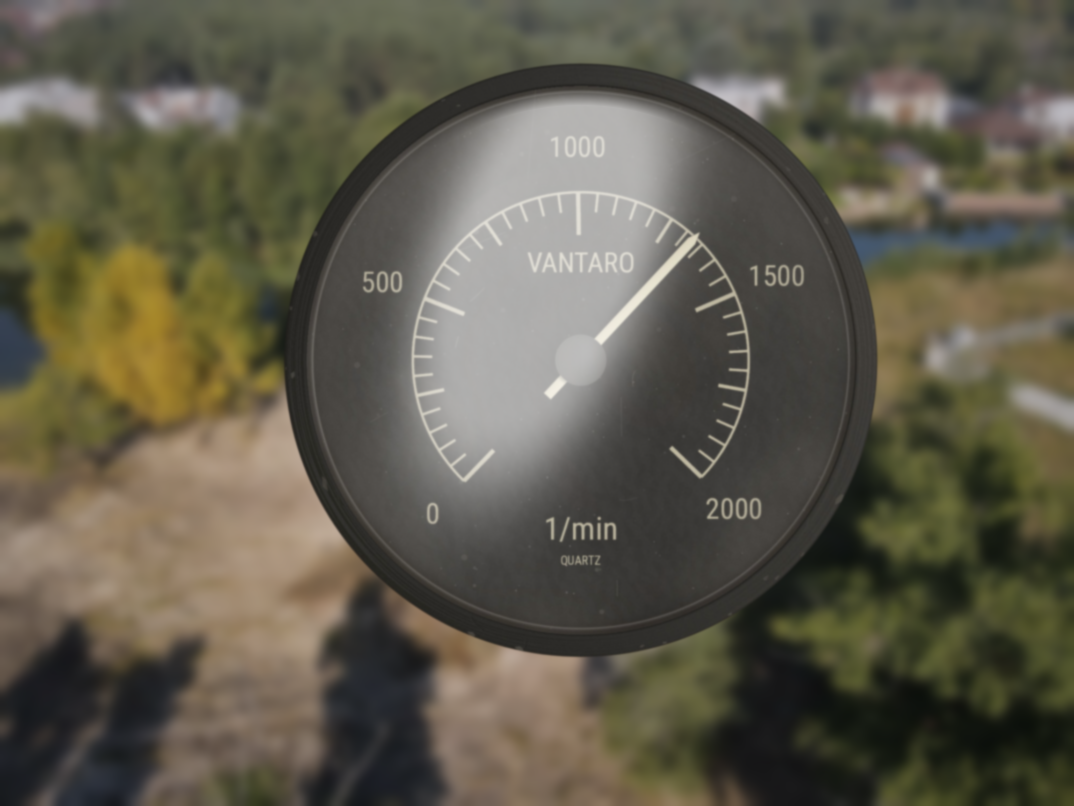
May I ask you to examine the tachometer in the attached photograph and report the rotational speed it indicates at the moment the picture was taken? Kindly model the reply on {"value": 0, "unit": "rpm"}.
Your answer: {"value": 1325, "unit": "rpm"}
